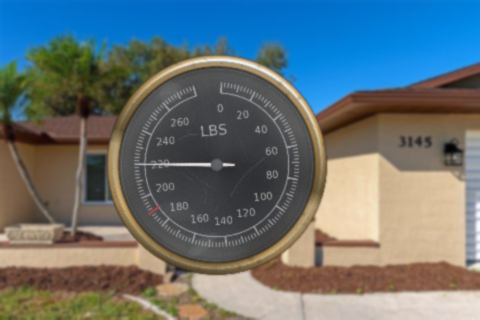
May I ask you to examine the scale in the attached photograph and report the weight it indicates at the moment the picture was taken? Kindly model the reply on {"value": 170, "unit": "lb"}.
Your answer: {"value": 220, "unit": "lb"}
